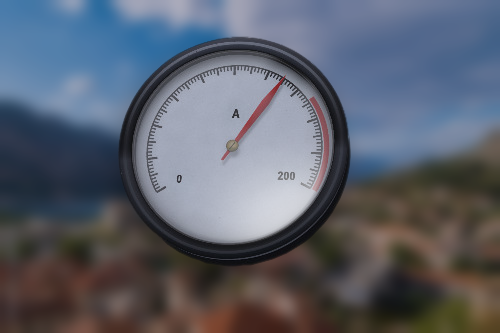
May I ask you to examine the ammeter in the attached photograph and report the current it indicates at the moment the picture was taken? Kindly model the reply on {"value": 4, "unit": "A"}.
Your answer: {"value": 130, "unit": "A"}
